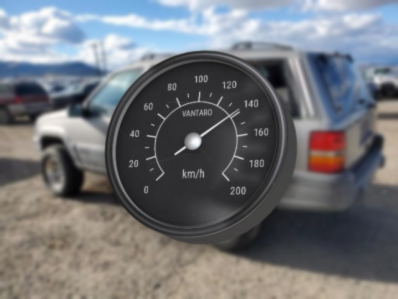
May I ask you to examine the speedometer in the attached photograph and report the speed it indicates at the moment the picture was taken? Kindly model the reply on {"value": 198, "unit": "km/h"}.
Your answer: {"value": 140, "unit": "km/h"}
